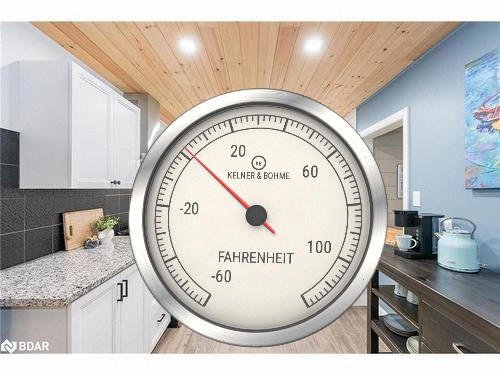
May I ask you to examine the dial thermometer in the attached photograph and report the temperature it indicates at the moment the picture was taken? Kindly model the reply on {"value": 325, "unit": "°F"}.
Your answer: {"value": 2, "unit": "°F"}
